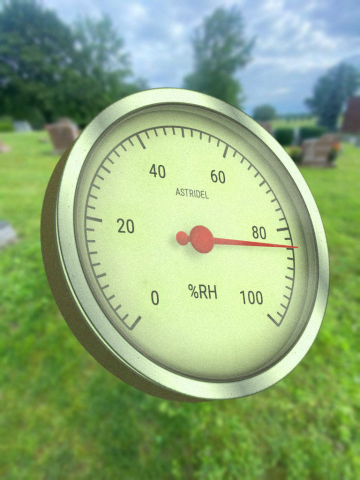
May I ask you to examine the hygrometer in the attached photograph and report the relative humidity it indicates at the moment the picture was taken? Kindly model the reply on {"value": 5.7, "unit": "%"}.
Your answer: {"value": 84, "unit": "%"}
